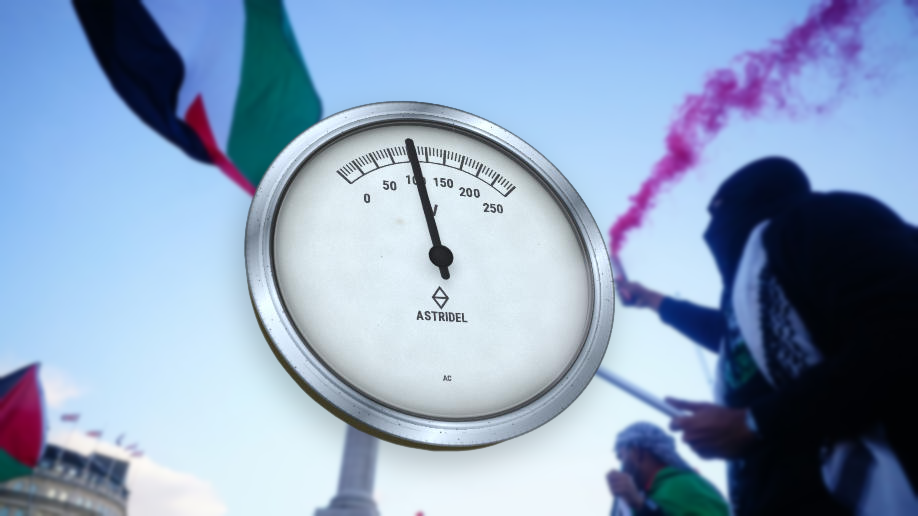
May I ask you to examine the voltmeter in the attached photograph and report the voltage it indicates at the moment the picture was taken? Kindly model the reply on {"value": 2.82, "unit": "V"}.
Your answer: {"value": 100, "unit": "V"}
